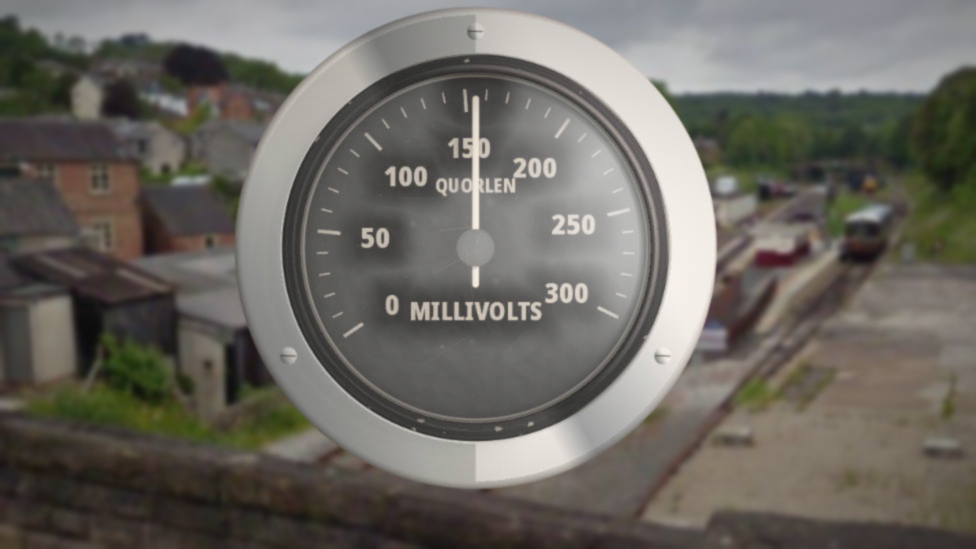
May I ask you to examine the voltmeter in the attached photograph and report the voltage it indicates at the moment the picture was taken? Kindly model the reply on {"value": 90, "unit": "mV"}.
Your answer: {"value": 155, "unit": "mV"}
